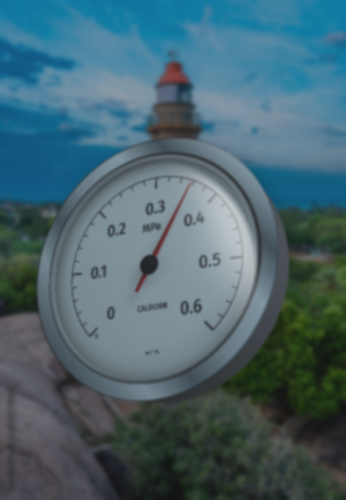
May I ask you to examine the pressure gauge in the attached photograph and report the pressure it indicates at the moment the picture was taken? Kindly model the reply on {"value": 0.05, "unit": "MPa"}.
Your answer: {"value": 0.36, "unit": "MPa"}
